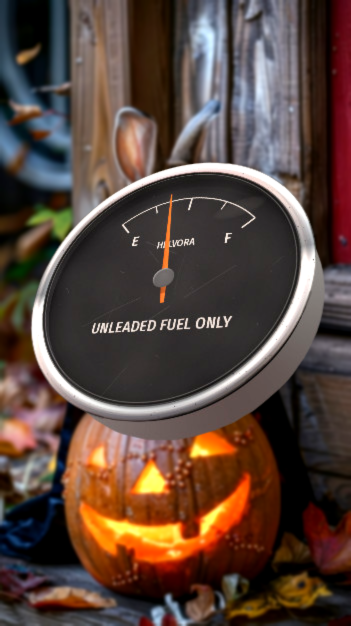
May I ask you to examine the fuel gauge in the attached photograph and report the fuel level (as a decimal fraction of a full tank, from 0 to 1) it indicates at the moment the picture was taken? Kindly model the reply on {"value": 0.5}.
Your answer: {"value": 0.375}
